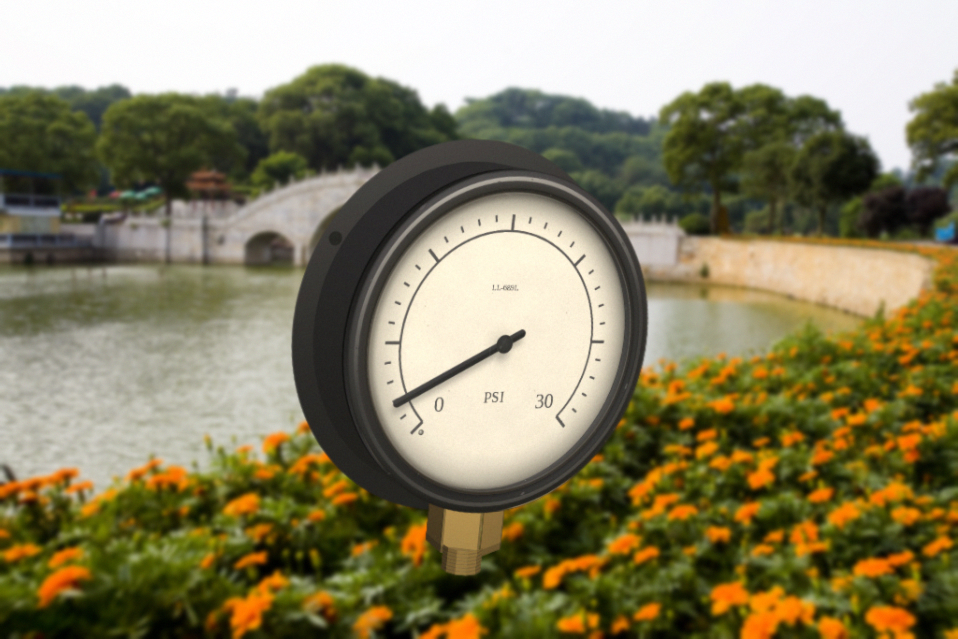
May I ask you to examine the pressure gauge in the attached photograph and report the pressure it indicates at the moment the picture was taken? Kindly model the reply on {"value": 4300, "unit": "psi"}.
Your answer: {"value": 2, "unit": "psi"}
